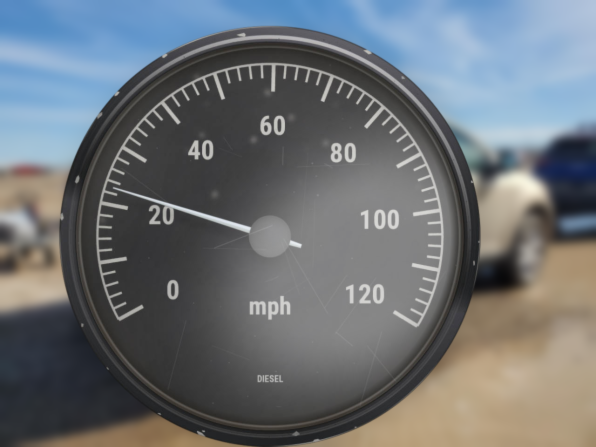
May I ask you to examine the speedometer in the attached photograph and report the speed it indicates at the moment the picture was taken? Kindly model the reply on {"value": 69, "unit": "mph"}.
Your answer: {"value": 23, "unit": "mph"}
